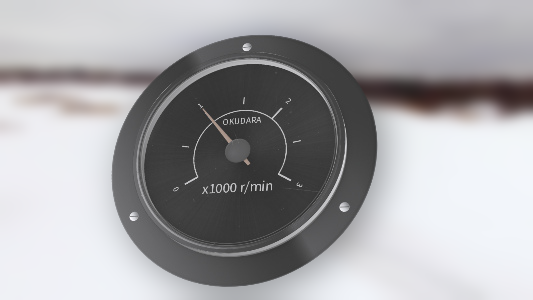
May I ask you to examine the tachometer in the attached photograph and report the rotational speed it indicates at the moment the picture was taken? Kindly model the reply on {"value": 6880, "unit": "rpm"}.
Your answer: {"value": 1000, "unit": "rpm"}
